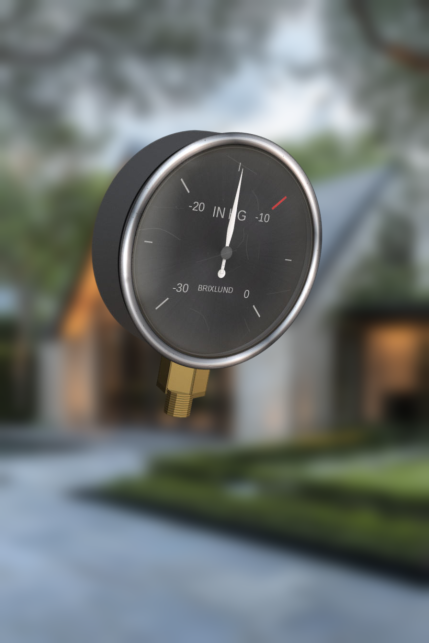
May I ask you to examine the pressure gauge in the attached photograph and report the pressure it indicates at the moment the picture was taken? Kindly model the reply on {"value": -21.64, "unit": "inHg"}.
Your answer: {"value": -15, "unit": "inHg"}
